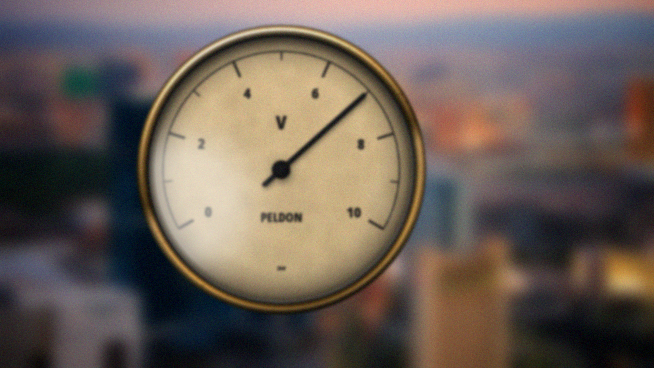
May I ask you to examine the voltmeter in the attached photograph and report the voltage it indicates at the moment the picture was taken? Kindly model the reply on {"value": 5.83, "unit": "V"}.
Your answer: {"value": 7, "unit": "V"}
